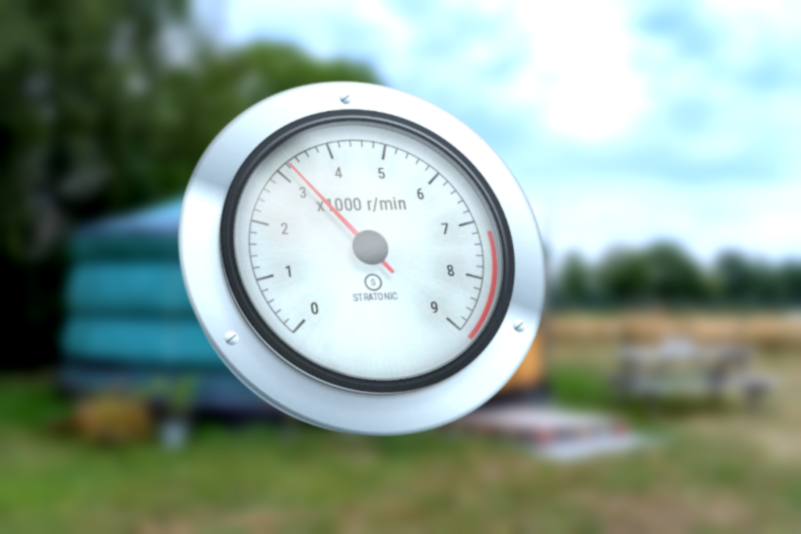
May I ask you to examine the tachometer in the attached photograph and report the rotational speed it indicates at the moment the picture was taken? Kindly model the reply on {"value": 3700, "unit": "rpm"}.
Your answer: {"value": 3200, "unit": "rpm"}
